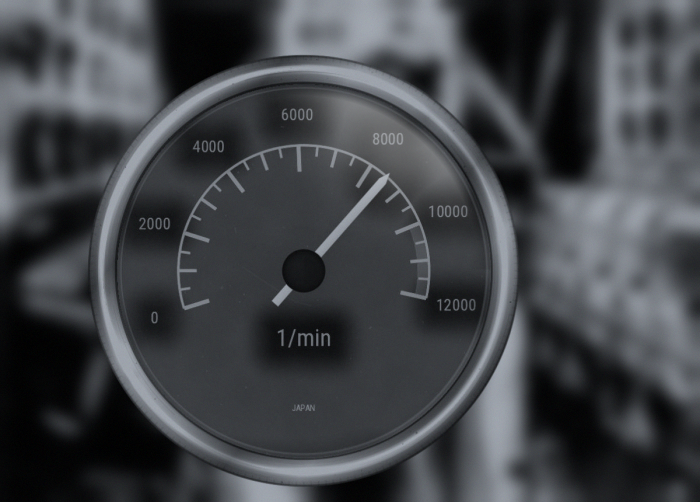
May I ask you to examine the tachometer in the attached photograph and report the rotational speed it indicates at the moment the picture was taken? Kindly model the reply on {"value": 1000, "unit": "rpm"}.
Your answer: {"value": 8500, "unit": "rpm"}
